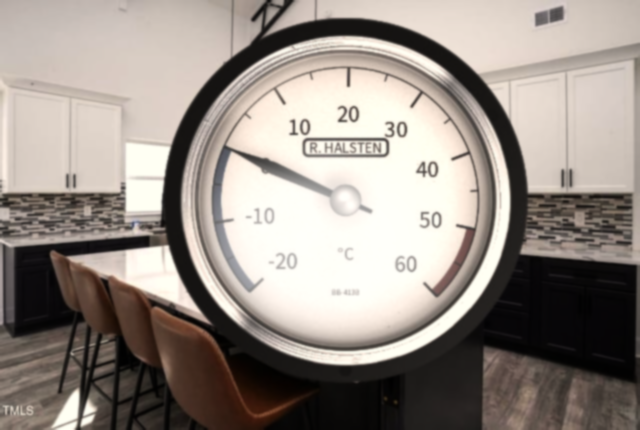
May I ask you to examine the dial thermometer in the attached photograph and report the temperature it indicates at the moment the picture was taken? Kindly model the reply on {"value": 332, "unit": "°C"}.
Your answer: {"value": 0, "unit": "°C"}
